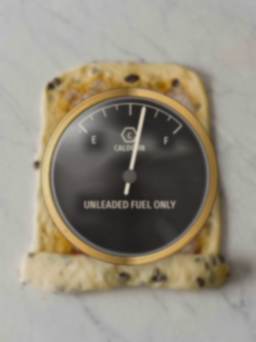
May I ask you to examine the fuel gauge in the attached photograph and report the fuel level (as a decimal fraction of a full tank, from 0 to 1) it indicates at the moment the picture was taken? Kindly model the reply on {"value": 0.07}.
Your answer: {"value": 0.625}
